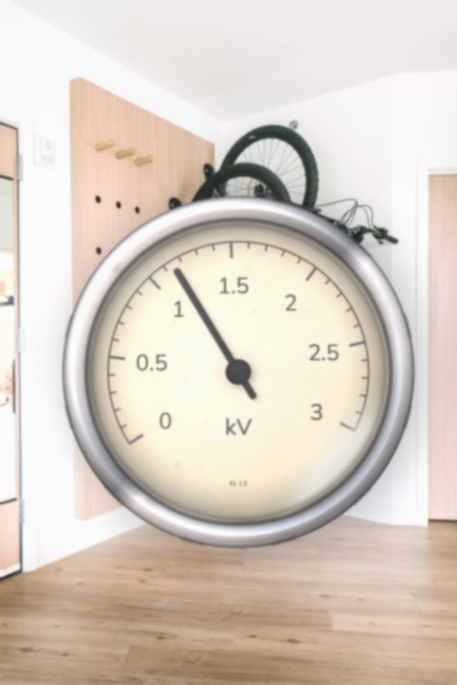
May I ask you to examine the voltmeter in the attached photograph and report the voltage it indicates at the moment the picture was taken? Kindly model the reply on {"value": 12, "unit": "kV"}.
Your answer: {"value": 1.15, "unit": "kV"}
